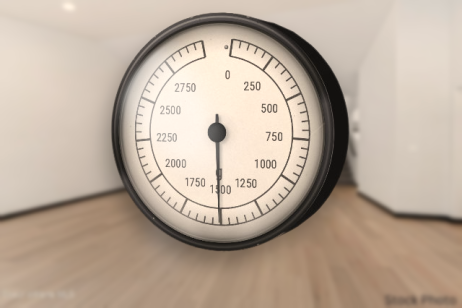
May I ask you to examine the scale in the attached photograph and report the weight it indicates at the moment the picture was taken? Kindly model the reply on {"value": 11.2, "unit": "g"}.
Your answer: {"value": 1500, "unit": "g"}
